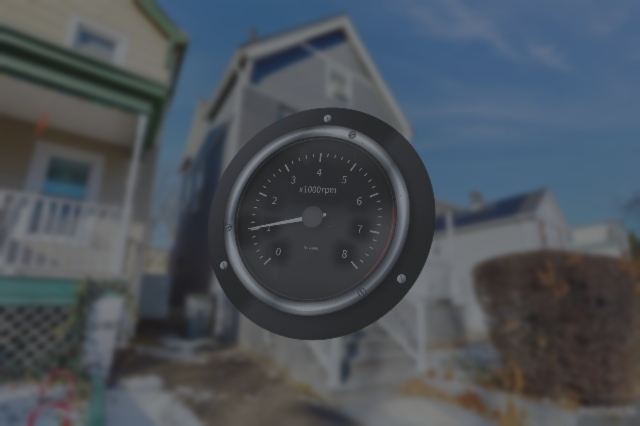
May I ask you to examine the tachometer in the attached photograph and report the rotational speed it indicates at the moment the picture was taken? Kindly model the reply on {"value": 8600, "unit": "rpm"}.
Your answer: {"value": 1000, "unit": "rpm"}
